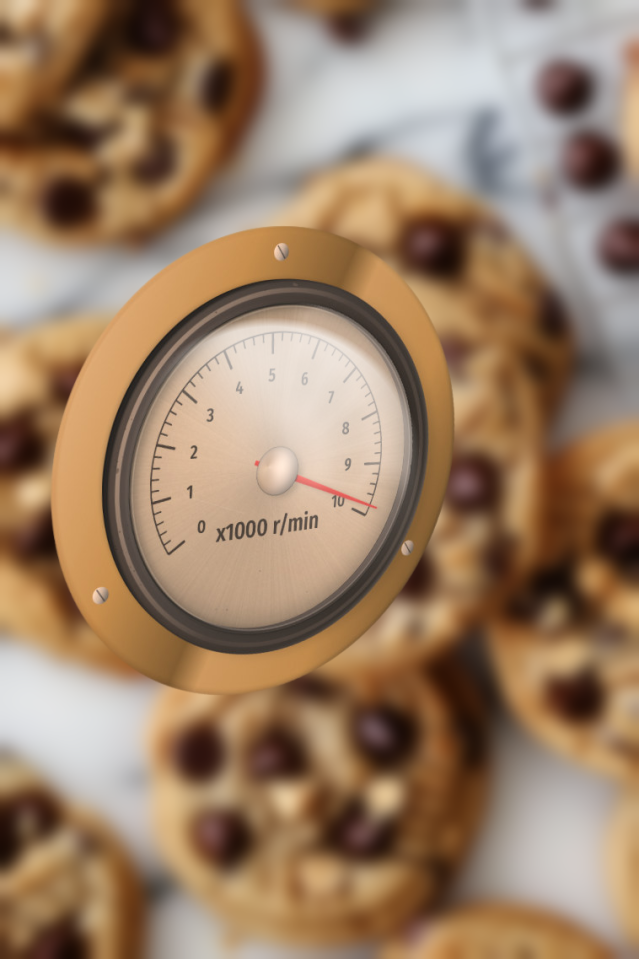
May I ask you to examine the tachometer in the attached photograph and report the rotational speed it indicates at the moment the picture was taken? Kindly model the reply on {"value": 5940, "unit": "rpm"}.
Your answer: {"value": 9800, "unit": "rpm"}
